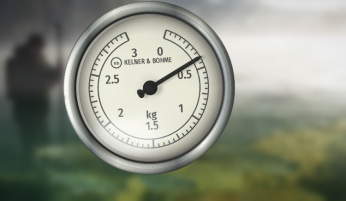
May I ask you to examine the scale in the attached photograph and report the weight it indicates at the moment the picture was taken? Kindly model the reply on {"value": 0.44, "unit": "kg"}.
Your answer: {"value": 0.4, "unit": "kg"}
